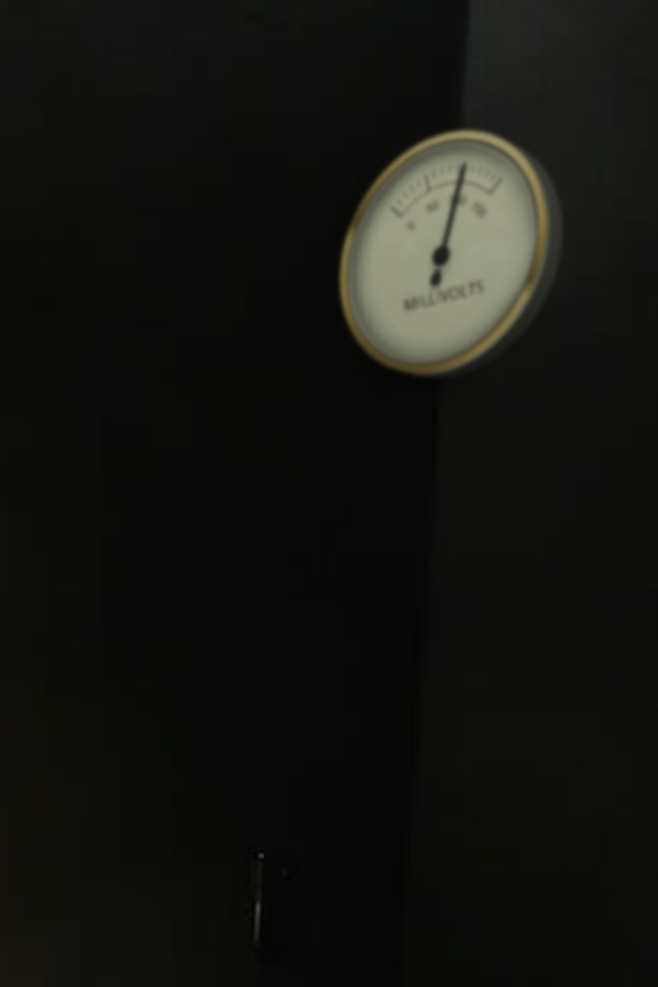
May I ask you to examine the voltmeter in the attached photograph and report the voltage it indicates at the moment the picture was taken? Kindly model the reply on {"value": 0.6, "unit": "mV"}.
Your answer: {"value": 100, "unit": "mV"}
